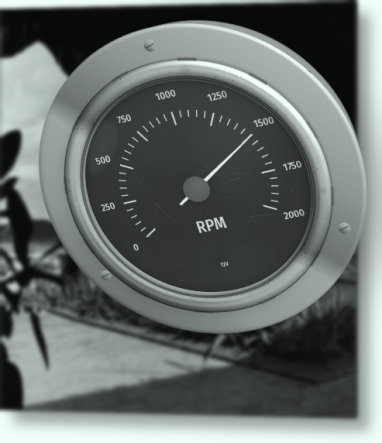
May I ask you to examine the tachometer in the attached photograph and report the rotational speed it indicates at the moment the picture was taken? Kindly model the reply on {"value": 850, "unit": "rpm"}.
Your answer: {"value": 1500, "unit": "rpm"}
